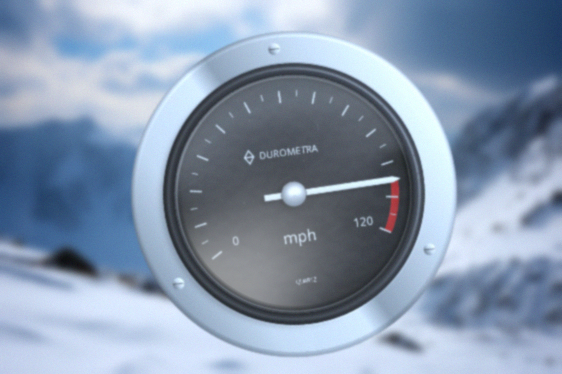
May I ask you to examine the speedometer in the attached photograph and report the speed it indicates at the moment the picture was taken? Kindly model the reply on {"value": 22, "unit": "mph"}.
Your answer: {"value": 105, "unit": "mph"}
